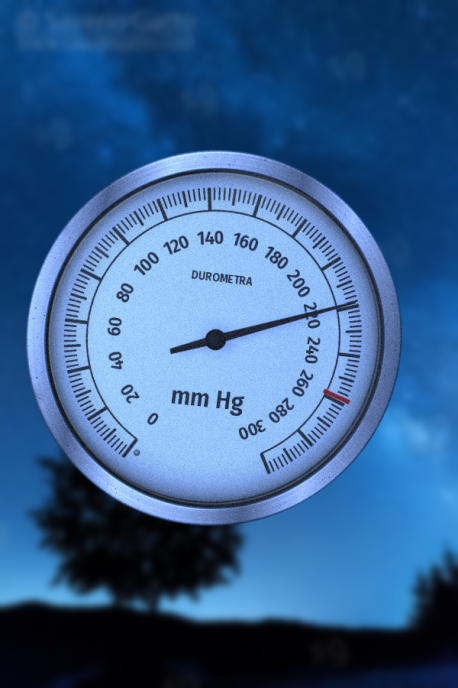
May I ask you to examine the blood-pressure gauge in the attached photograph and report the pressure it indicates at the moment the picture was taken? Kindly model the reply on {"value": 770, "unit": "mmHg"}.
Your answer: {"value": 218, "unit": "mmHg"}
